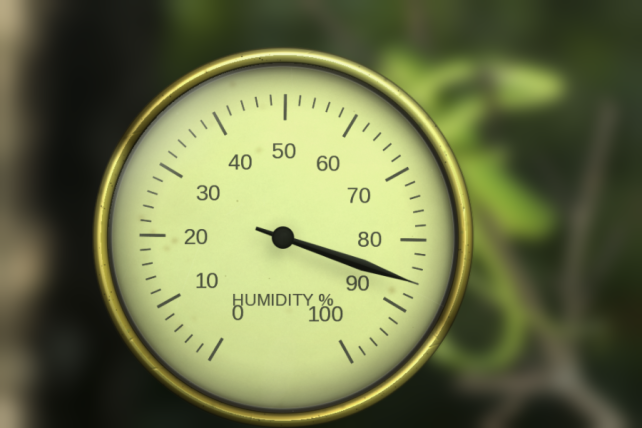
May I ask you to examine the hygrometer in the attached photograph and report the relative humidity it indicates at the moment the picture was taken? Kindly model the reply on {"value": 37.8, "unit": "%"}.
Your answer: {"value": 86, "unit": "%"}
